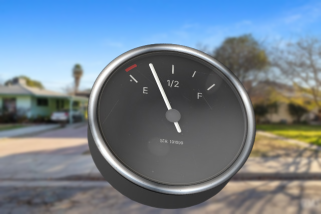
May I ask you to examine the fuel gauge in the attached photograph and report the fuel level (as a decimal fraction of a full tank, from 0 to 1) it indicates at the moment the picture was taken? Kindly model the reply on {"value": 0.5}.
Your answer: {"value": 0.25}
